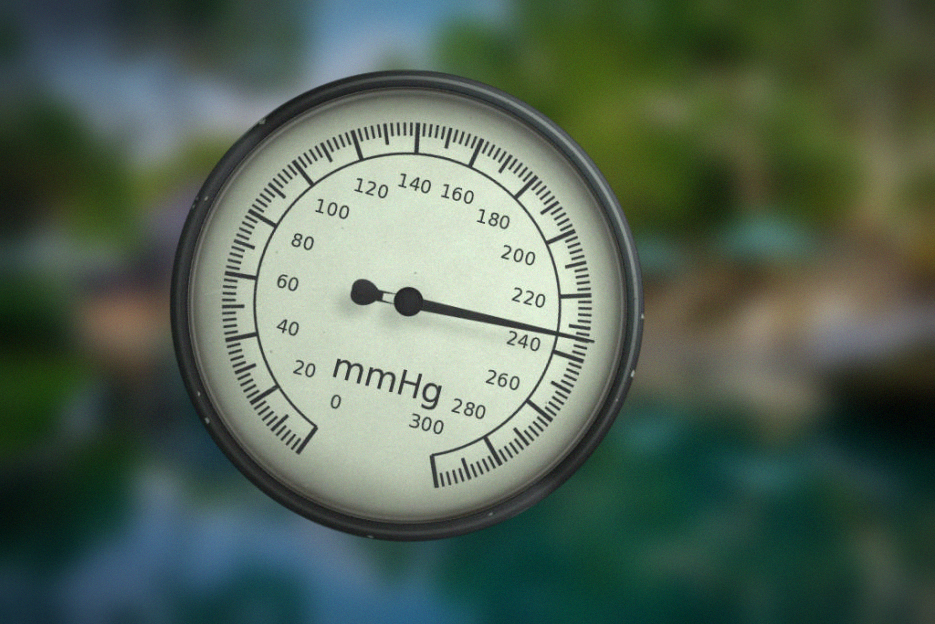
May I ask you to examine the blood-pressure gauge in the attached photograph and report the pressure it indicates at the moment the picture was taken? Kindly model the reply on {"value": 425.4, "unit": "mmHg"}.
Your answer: {"value": 234, "unit": "mmHg"}
